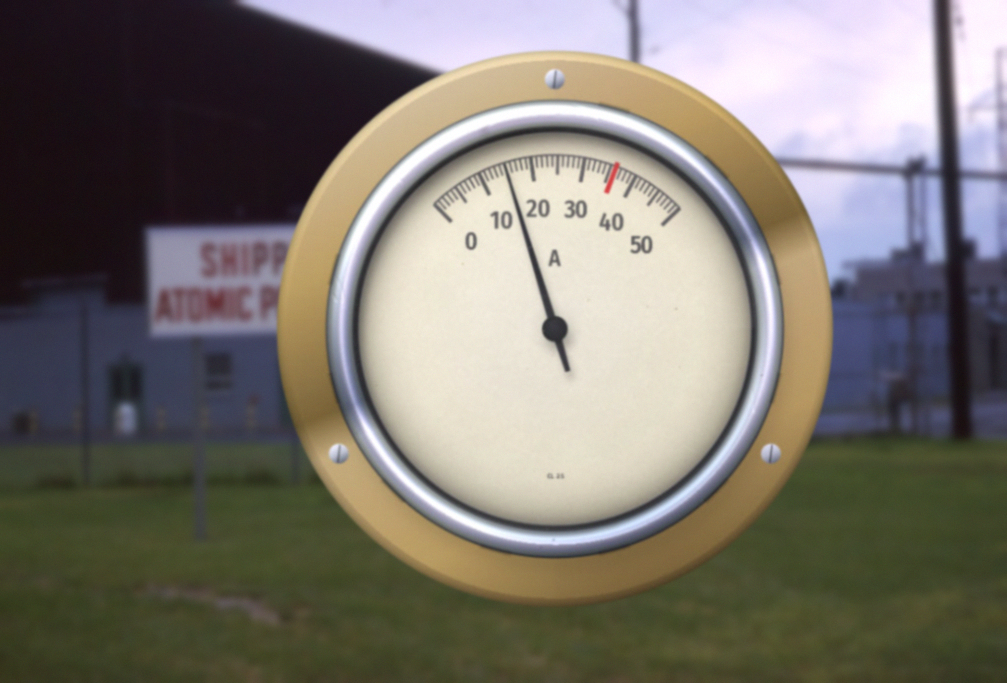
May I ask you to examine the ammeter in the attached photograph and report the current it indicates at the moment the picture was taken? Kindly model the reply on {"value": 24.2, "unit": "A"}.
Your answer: {"value": 15, "unit": "A"}
